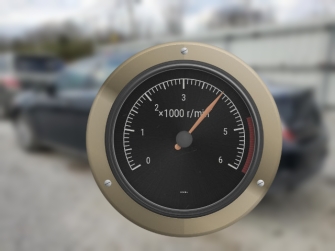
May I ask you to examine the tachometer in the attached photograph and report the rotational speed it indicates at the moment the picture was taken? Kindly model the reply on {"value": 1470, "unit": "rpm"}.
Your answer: {"value": 4000, "unit": "rpm"}
